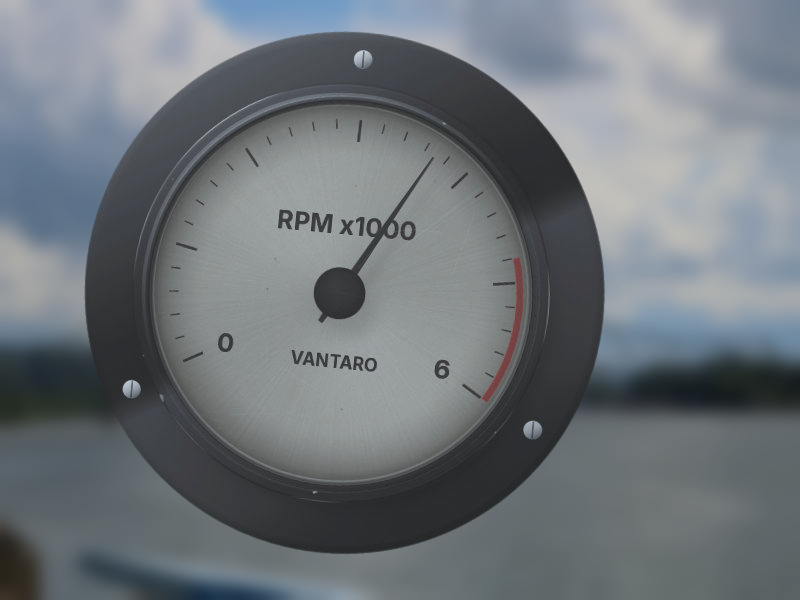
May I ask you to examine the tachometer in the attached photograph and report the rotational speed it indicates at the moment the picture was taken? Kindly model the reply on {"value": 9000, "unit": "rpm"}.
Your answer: {"value": 3700, "unit": "rpm"}
